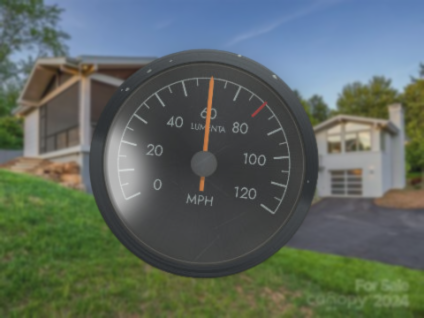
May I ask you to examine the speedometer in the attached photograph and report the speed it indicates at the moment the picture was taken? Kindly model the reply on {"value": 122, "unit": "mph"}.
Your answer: {"value": 60, "unit": "mph"}
